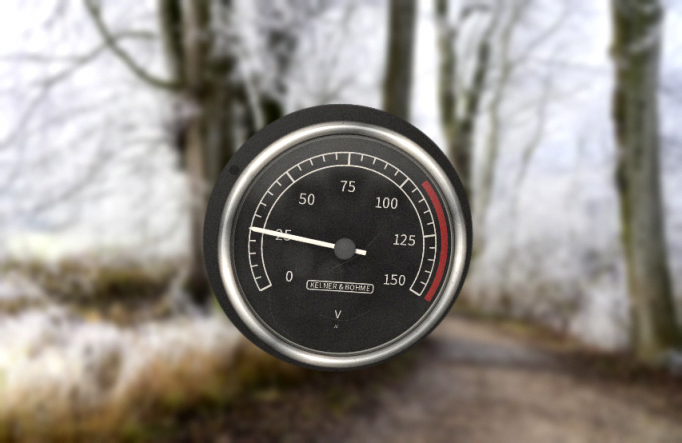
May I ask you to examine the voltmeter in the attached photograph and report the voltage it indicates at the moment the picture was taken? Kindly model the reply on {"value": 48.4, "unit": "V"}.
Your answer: {"value": 25, "unit": "V"}
